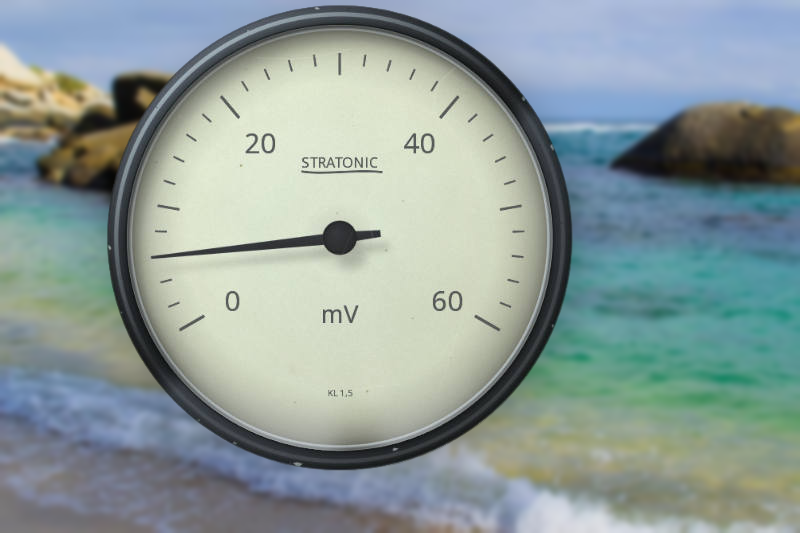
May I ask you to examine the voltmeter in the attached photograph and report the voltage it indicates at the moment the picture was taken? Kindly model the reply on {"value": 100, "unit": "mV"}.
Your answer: {"value": 6, "unit": "mV"}
